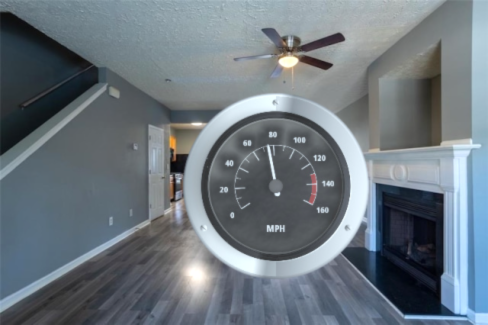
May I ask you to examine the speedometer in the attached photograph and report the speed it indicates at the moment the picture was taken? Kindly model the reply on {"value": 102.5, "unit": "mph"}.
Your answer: {"value": 75, "unit": "mph"}
